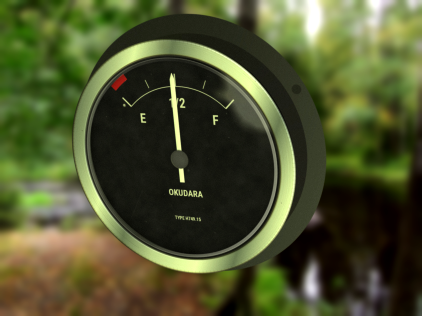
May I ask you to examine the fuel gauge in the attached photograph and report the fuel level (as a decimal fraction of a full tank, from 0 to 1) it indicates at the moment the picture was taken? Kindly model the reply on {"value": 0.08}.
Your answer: {"value": 0.5}
